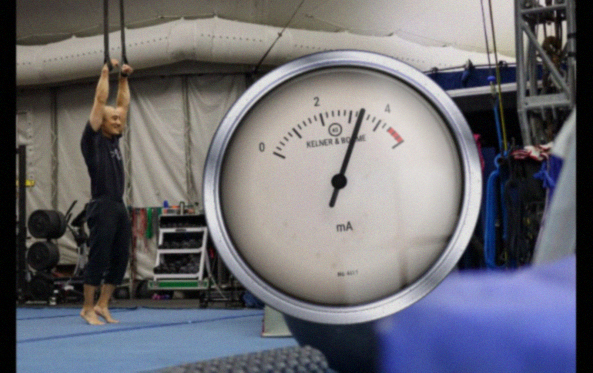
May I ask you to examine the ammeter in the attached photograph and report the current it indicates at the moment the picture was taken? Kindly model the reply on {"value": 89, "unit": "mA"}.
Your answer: {"value": 3.4, "unit": "mA"}
